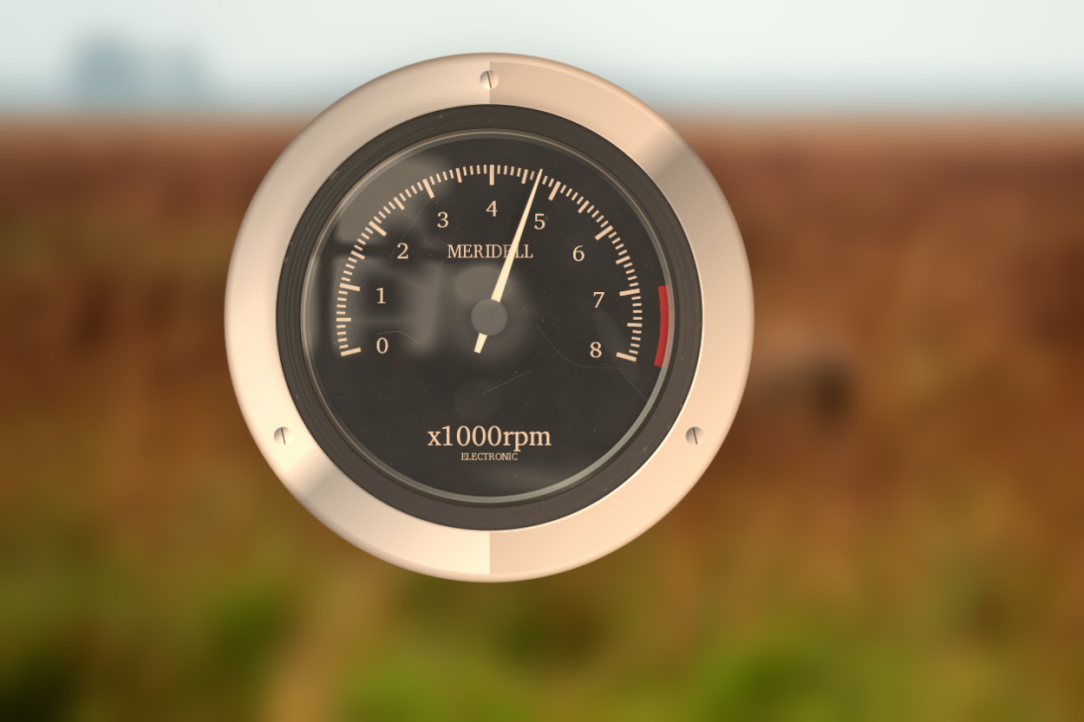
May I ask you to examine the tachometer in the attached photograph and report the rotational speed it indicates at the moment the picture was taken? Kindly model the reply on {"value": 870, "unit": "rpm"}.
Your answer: {"value": 4700, "unit": "rpm"}
